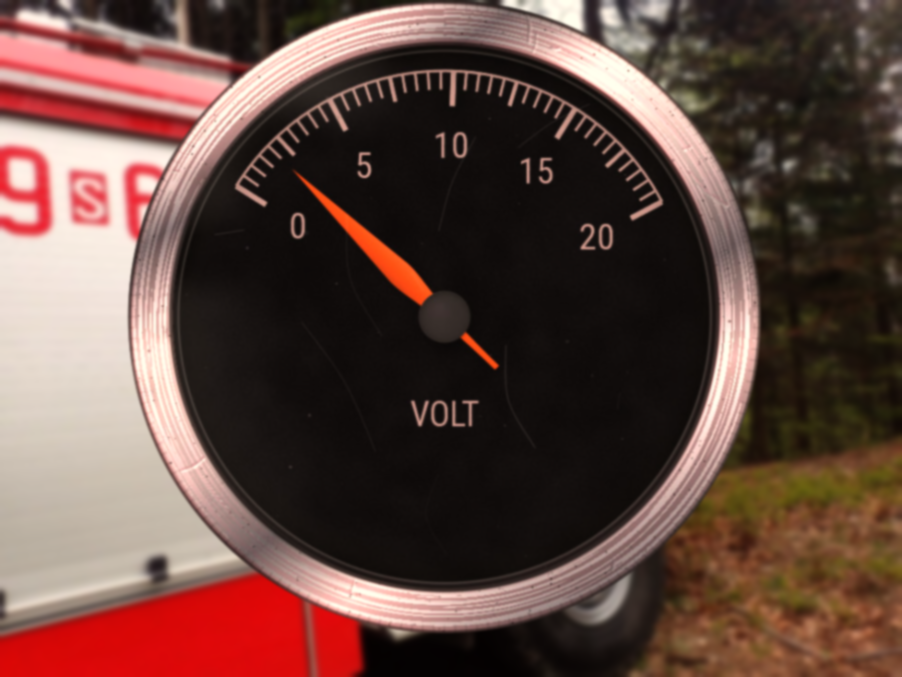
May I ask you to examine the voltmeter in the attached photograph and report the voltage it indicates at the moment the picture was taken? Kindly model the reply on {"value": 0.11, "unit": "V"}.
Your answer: {"value": 2, "unit": "V"}
